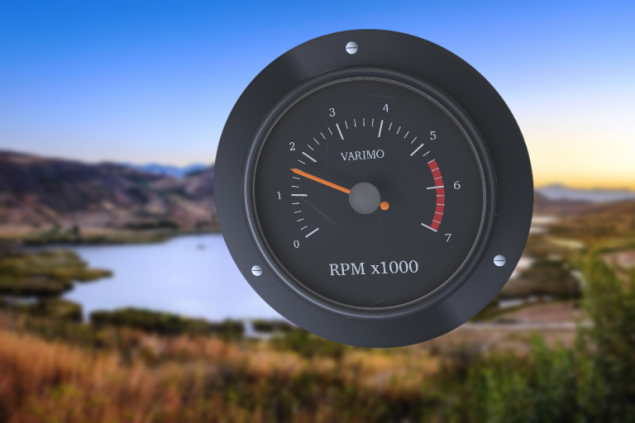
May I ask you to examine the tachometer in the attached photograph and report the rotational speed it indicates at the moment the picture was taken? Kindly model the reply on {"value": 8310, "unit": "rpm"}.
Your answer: {"value": 1600, "unit": "rpm"}
